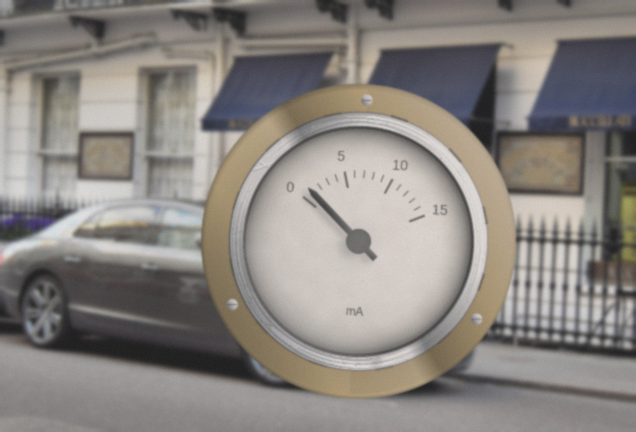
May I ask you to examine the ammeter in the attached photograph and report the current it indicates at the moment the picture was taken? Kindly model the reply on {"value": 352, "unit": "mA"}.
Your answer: {"value": 1, "unit": "mA"}
